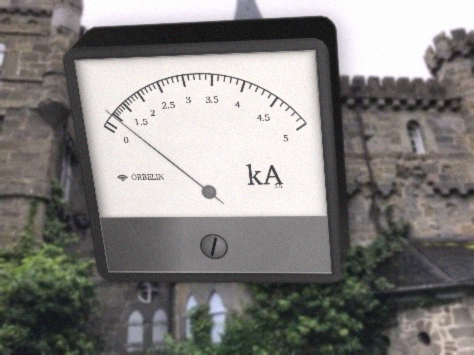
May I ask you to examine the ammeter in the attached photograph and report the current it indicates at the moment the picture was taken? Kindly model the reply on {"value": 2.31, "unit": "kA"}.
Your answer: {"value": 1, "unit": "kA"}
